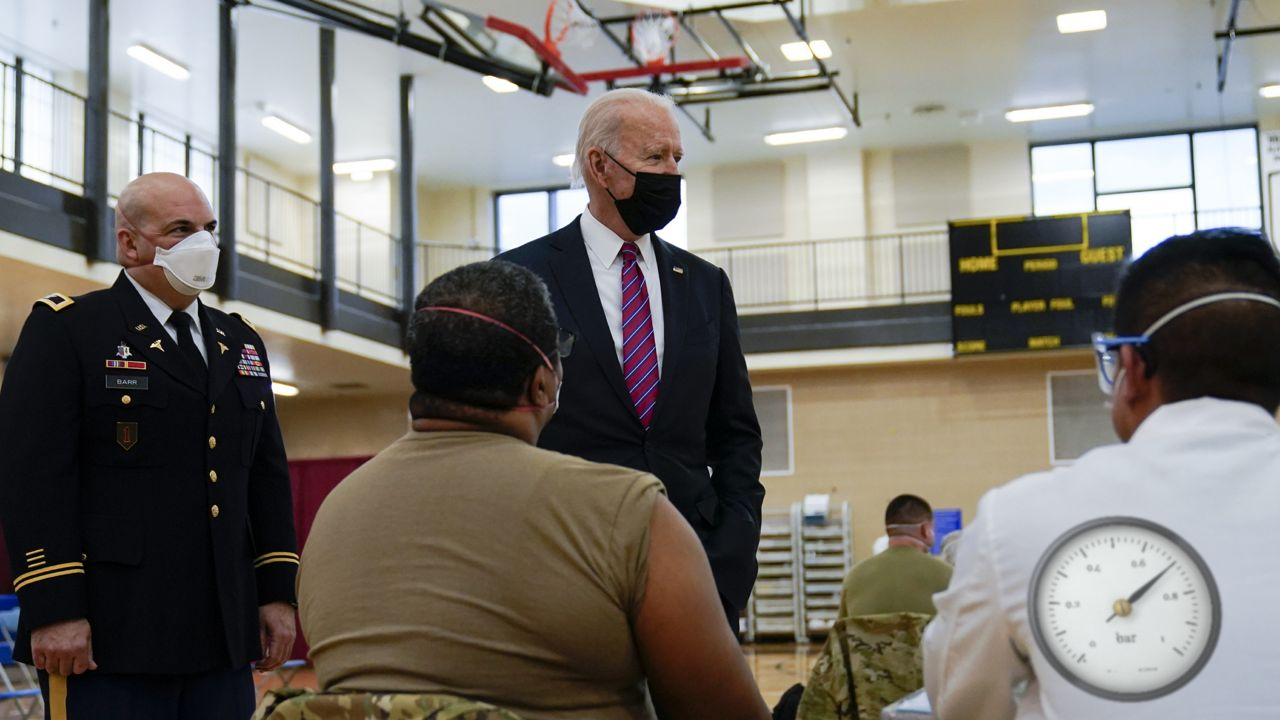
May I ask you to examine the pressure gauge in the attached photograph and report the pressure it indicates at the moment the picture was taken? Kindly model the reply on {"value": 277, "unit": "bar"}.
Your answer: {"value": 0.7, "unit": "bar"}
